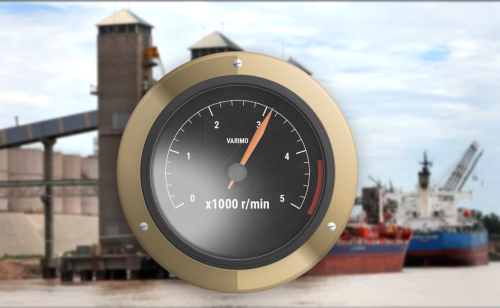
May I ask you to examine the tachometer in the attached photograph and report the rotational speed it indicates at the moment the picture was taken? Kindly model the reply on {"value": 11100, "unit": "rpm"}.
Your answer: {"value": 3100, "unit": "rpm"}
